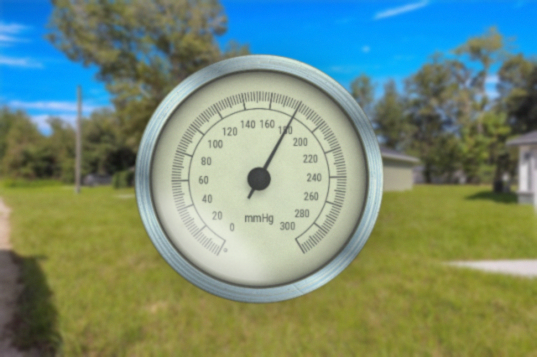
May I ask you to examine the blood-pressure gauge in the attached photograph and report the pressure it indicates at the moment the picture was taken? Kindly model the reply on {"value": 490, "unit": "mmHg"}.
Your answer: {"value": 180, "unit": "mmHg"}
